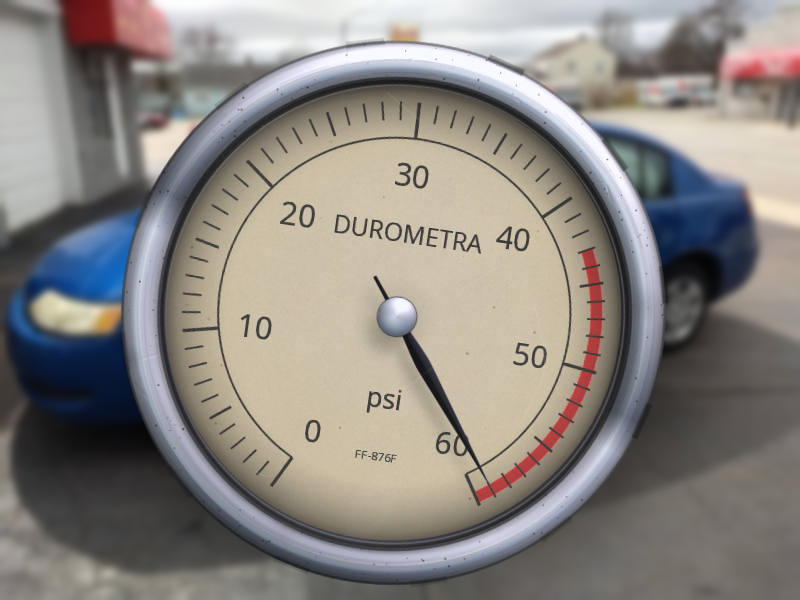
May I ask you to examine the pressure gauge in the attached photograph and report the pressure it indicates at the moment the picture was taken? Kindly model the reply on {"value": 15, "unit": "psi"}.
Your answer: {"value": 59, "unit": "psi"}
